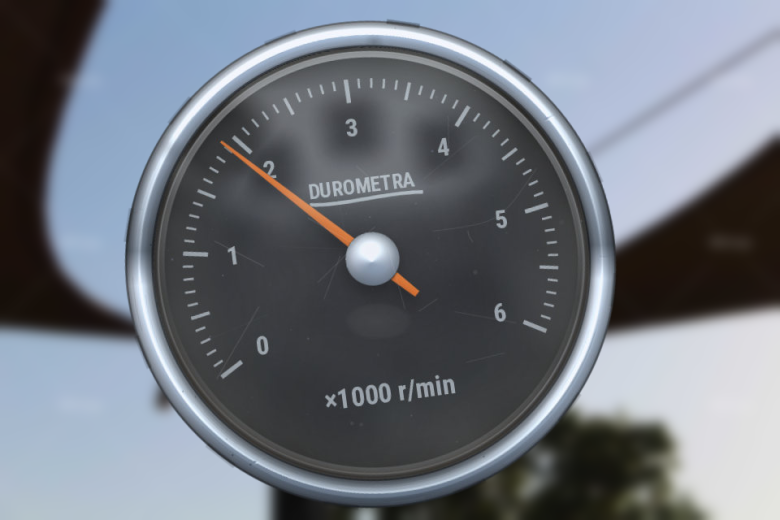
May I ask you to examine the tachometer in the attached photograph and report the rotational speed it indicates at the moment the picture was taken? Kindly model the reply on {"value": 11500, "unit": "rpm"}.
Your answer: {"value": 1900, "unit": "rpm"}
